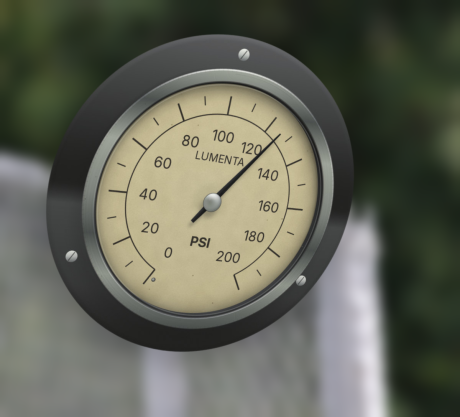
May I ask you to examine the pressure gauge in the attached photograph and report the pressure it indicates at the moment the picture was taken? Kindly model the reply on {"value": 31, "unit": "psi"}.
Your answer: {"value": 125, "unit": "psi"}
